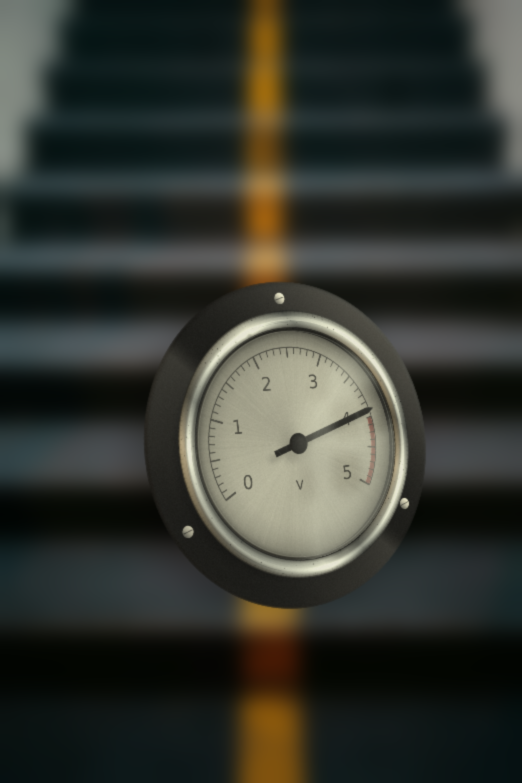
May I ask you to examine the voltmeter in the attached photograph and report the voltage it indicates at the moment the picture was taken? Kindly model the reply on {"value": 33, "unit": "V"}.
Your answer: {"value": 4, "unit": "V"}
